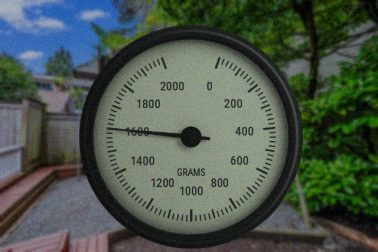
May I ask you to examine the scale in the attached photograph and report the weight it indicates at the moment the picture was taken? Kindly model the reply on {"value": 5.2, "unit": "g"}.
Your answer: {"value": 1600, "unit": "g"}
